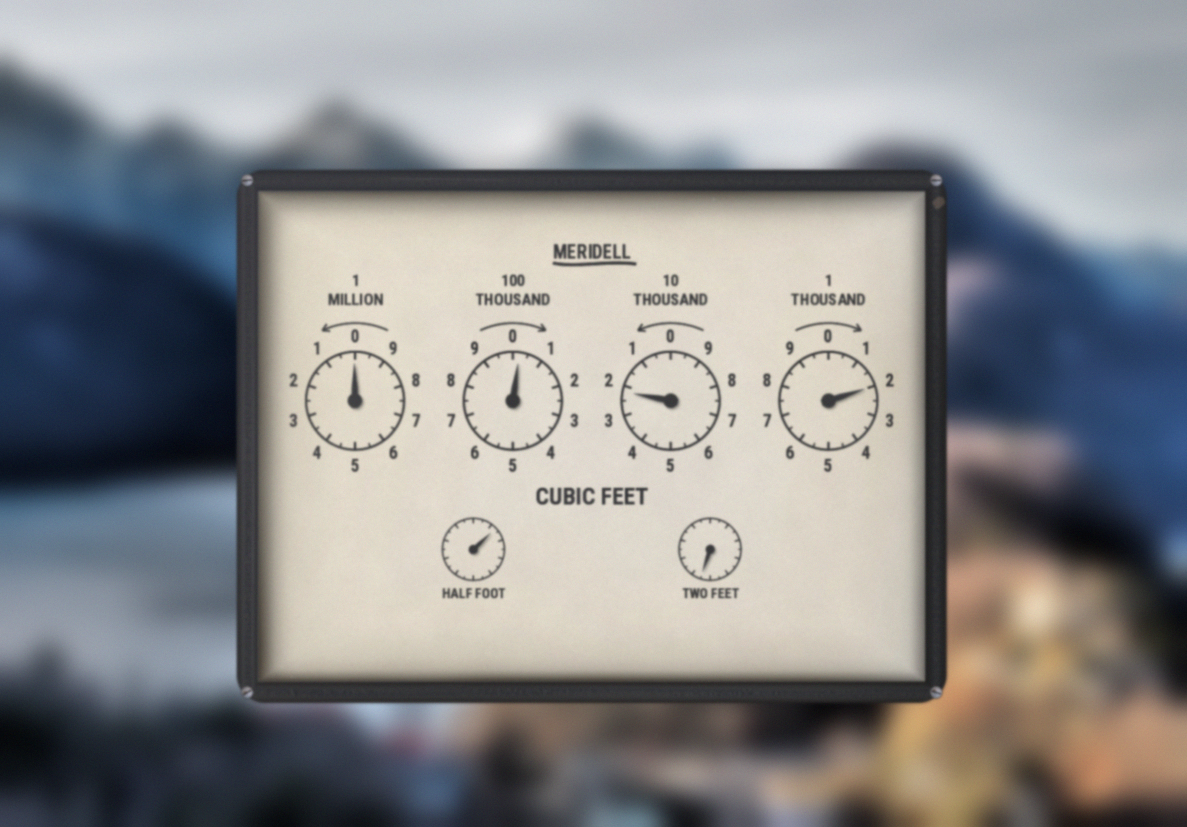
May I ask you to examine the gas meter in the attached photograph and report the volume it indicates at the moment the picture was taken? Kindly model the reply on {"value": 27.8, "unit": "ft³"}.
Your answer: {"value": 2200, "unit": "ft³"}
